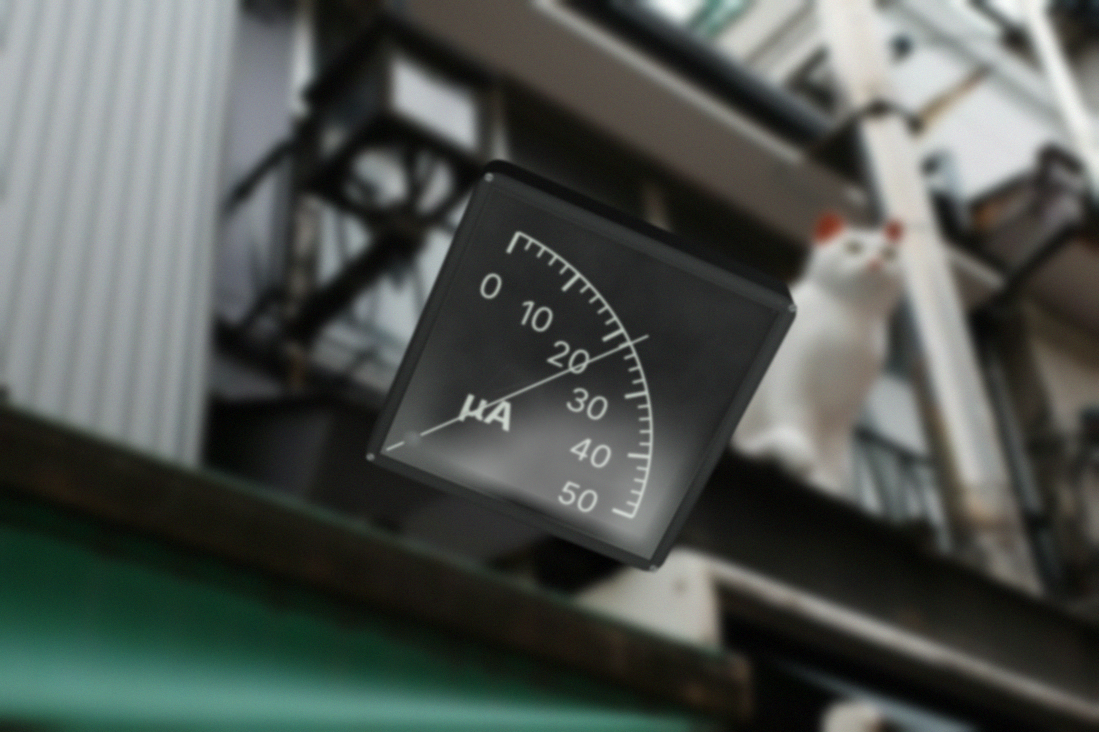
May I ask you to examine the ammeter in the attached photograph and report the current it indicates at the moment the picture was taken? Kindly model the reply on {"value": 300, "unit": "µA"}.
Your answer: {"value": 22, "unit": "µA"}
